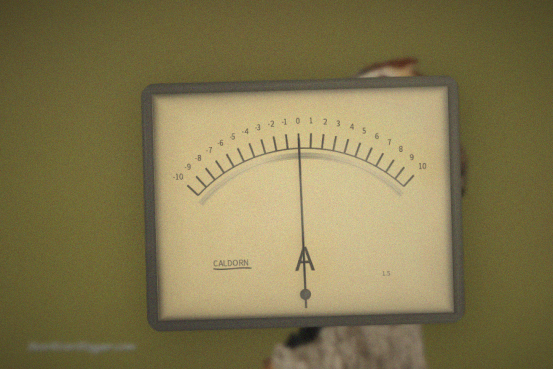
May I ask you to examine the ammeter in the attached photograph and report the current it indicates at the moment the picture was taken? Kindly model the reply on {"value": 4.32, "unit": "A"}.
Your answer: {"value": 0, "unit": "A"}
